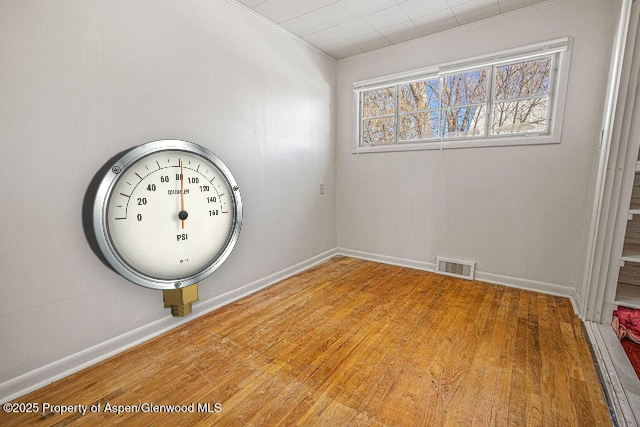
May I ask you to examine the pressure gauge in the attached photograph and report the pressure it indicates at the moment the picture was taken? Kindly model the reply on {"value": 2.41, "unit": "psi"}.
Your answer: {"value": 80, "unit": "psi"}
